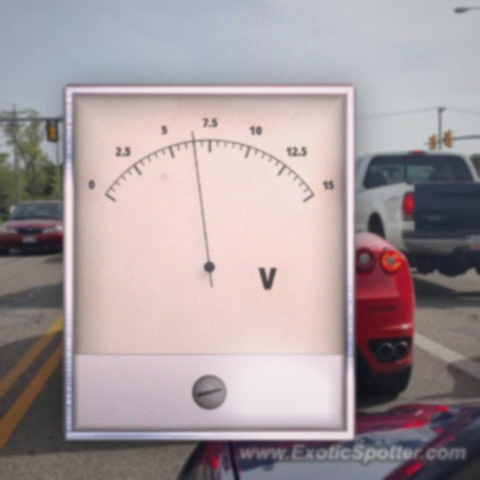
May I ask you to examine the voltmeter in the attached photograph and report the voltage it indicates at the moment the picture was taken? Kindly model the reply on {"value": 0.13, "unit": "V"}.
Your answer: {"value": 6.5, "unit": "V"}
